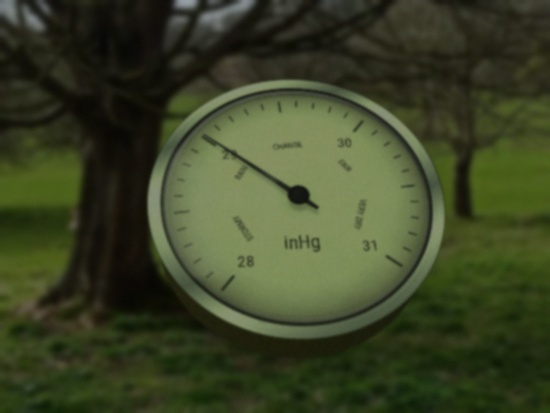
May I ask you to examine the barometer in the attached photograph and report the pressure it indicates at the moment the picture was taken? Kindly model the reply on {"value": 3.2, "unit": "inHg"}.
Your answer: {"value": 29, "unit": "inHg"}
